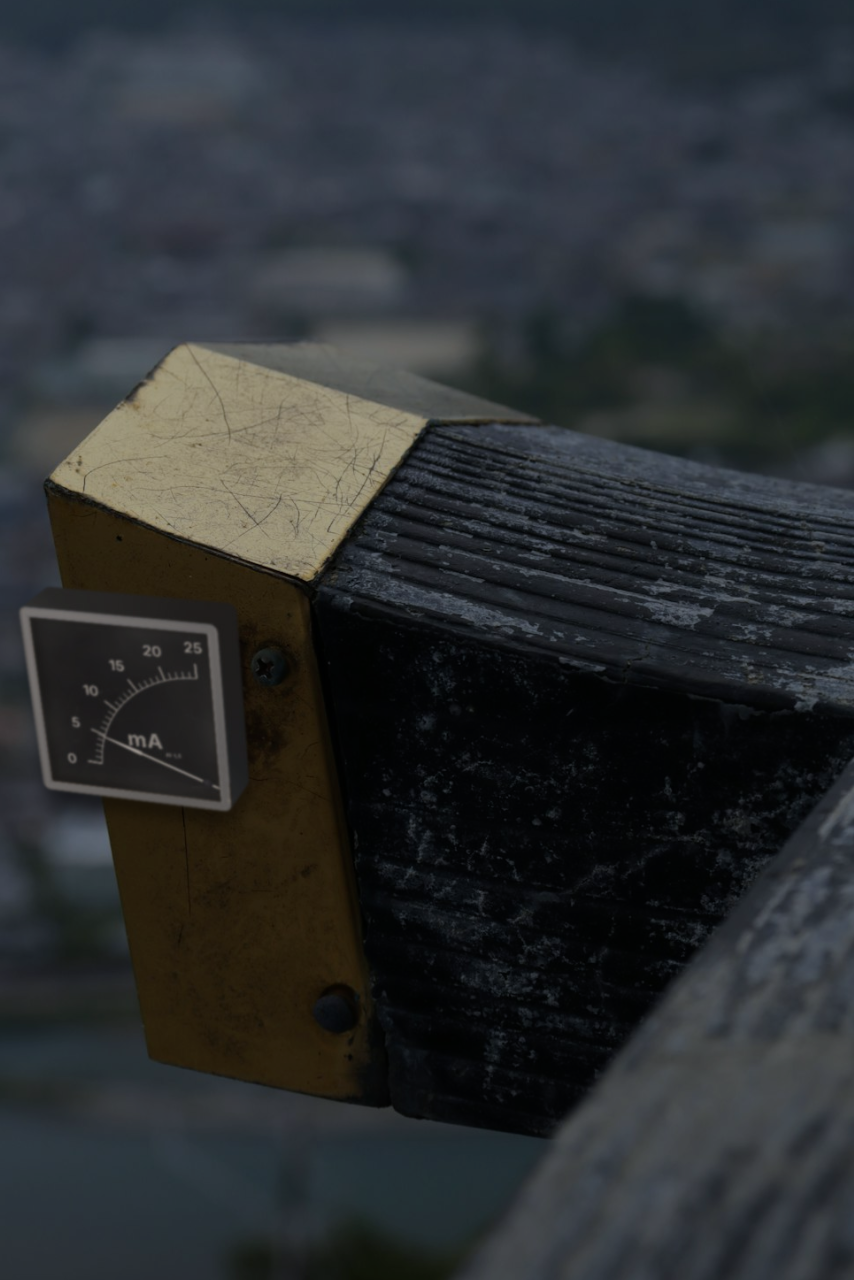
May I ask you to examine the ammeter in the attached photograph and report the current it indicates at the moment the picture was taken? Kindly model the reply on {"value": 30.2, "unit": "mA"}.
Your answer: {"value": 5, "unit": "mA"}
